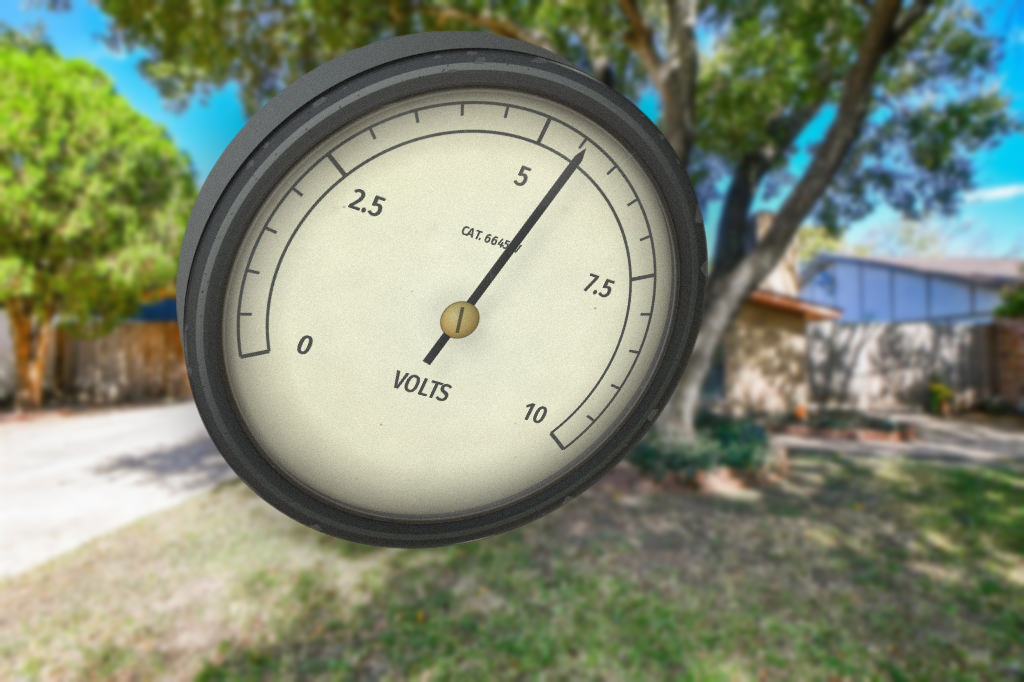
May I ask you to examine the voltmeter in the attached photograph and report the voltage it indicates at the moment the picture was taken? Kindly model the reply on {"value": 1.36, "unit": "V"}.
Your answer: {"value": 5.5, "unit": "V"}
